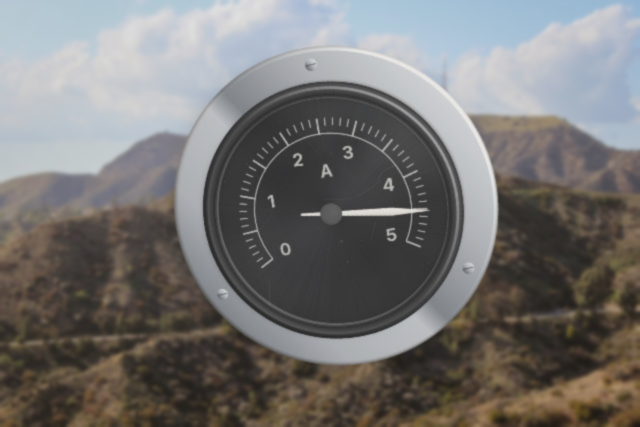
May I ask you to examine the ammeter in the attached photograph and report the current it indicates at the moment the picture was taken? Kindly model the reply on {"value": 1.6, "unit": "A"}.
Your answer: {"value": 4.5, "unit": "A"}
